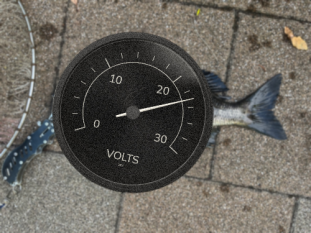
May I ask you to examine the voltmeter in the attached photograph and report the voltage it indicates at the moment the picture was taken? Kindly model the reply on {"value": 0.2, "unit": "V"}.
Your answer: {"value": 23, "unit": "V"}
